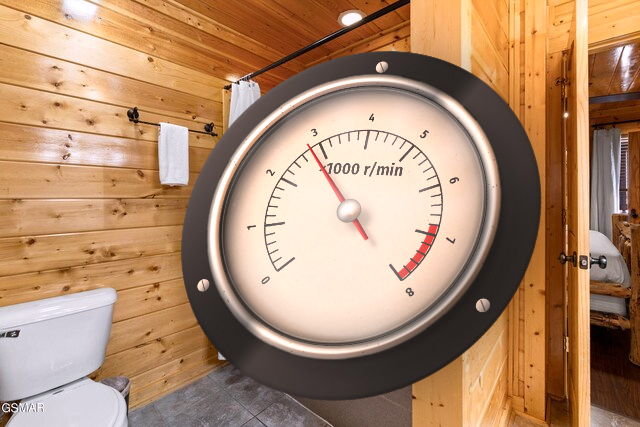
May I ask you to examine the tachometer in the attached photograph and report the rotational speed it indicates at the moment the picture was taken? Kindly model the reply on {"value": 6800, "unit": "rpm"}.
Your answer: {"value": 2800, "unit": "rpm"}
